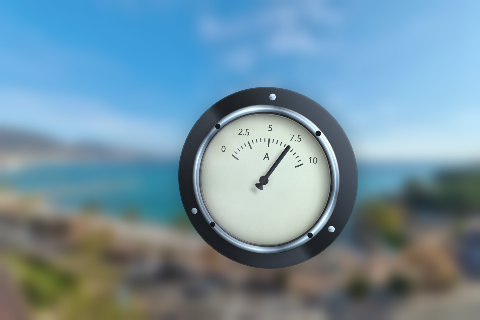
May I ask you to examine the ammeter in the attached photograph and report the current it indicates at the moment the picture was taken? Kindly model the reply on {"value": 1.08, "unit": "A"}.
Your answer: {"value": 7.5, "unit": "A"}
